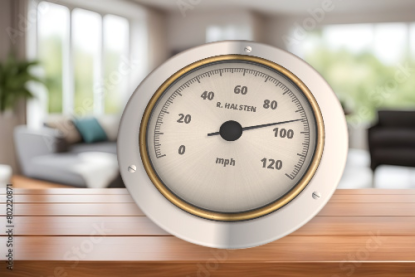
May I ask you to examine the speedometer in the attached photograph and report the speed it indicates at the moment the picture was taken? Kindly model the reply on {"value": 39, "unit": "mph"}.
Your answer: {"value": 95, "unit": "mph"}
